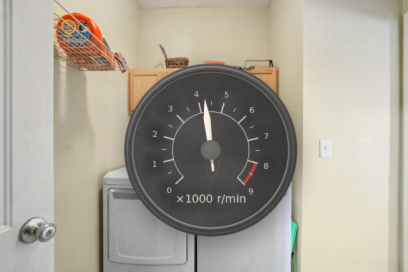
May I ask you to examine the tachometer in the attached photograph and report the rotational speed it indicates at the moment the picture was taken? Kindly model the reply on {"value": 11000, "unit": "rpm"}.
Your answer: {"value": 4250, "unit": "rpm"}
